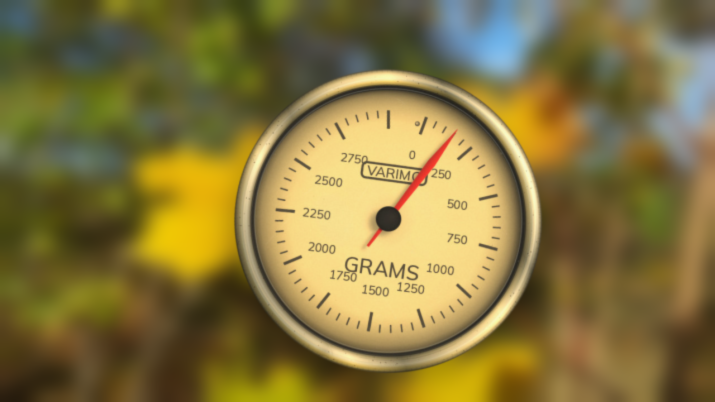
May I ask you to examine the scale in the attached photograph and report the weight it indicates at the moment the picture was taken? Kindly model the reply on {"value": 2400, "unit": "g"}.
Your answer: {"value": 150, "unit": "g"}
